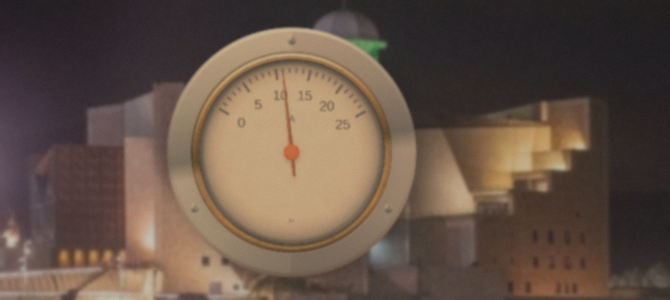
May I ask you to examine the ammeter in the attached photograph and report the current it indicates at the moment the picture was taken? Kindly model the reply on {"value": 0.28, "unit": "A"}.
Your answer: {"value": 11, "unit": "A"}
